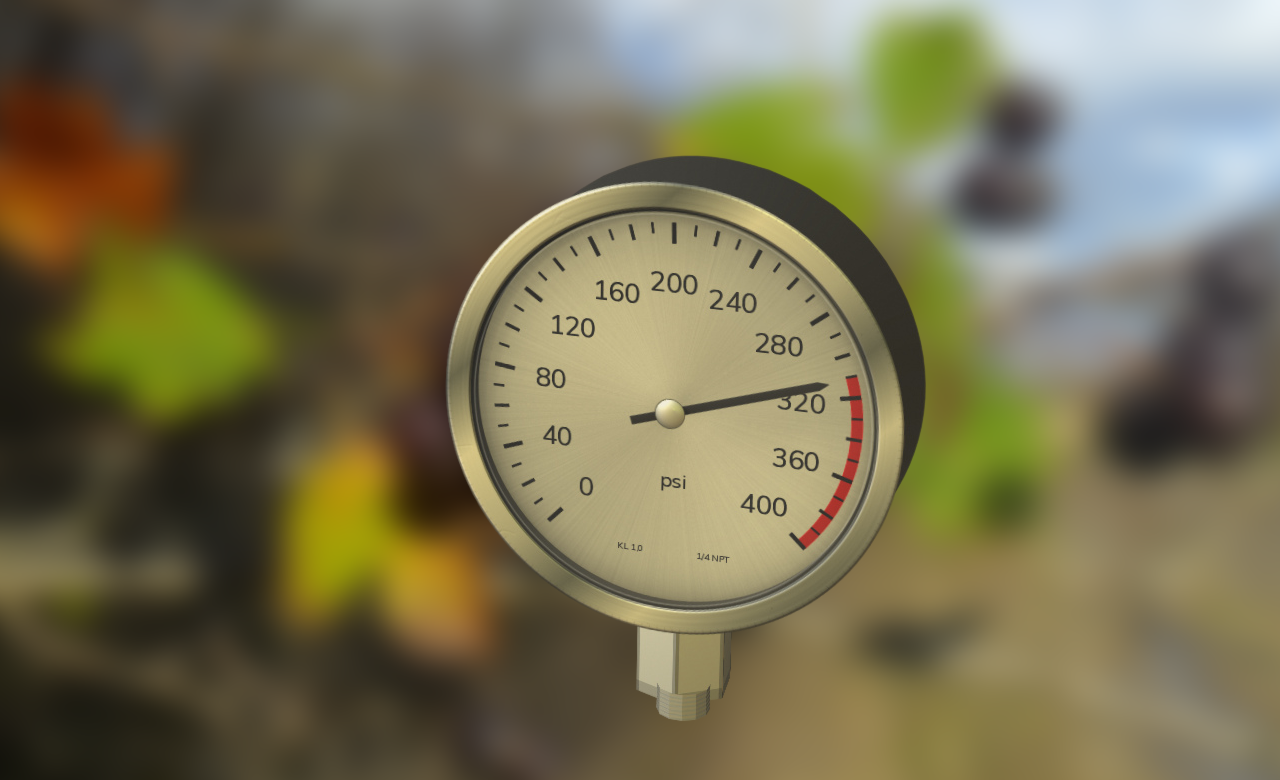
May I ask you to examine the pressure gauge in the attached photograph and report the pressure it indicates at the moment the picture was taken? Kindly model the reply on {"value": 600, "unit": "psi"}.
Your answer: {"value": 310, "unit": "psi"}
